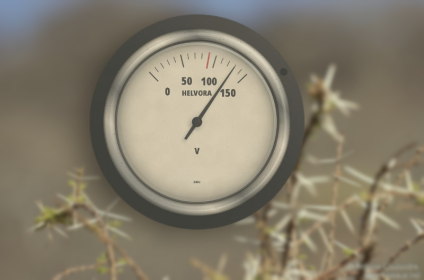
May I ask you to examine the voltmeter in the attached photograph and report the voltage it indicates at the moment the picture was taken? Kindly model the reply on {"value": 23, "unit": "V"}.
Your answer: {"value": 130, "unit": "V"}
